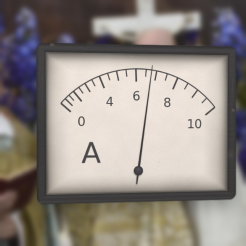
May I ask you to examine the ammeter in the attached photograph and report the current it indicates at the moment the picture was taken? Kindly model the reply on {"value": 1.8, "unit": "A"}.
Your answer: {"value": 6.75, "unit": "A"}
